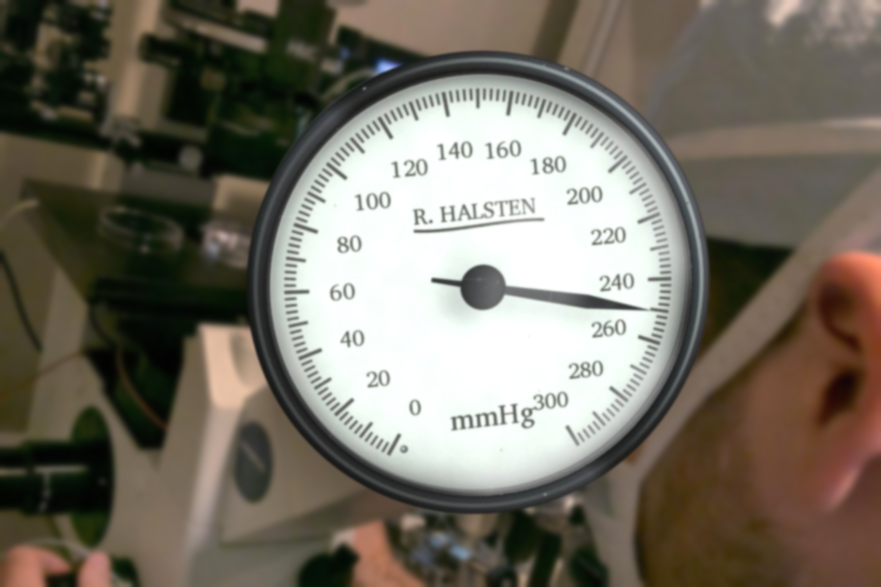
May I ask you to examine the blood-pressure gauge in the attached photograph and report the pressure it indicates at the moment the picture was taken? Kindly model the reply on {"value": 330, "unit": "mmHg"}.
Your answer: {"value": 250, "unit": "mmHg"}
